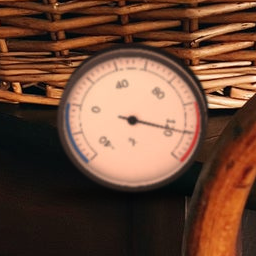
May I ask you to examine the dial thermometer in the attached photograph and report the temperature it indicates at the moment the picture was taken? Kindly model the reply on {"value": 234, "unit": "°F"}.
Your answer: {"value": 120, "unit": "°F"}
